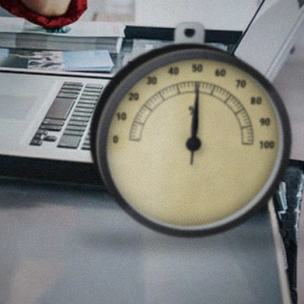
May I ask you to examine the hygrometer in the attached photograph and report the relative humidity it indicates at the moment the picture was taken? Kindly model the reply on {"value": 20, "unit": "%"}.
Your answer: {"value": 50, "unit": "%"}
